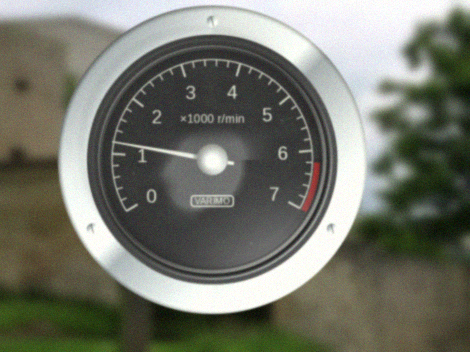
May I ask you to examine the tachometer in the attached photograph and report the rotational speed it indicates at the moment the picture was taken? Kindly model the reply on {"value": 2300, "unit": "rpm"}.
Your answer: {"value": 1200, "unit": "rpm"}
